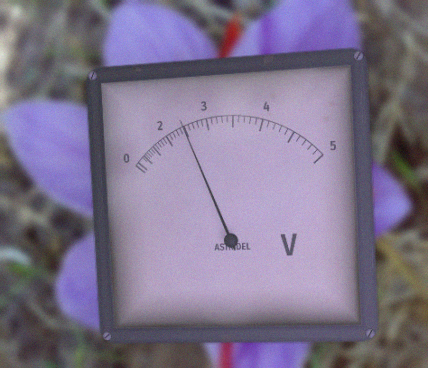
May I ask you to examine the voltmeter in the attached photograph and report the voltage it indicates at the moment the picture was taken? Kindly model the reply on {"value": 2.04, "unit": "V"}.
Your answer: {"value": 2.5, "unit": "V"}
